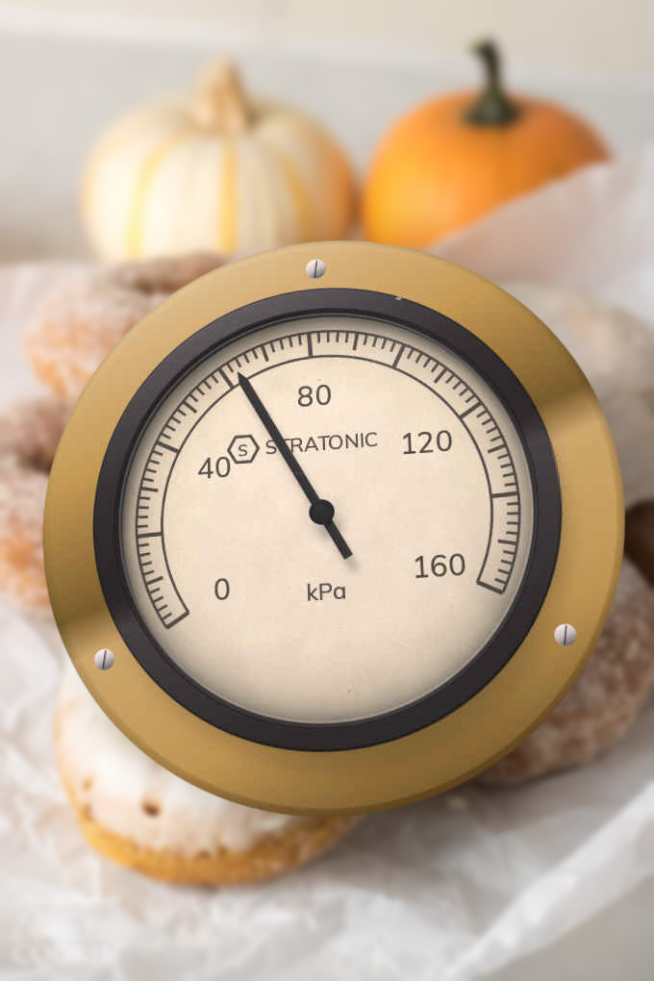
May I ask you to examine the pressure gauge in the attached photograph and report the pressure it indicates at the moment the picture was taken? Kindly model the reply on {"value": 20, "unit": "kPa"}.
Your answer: {"value": 63, "unit": "kPa"}
